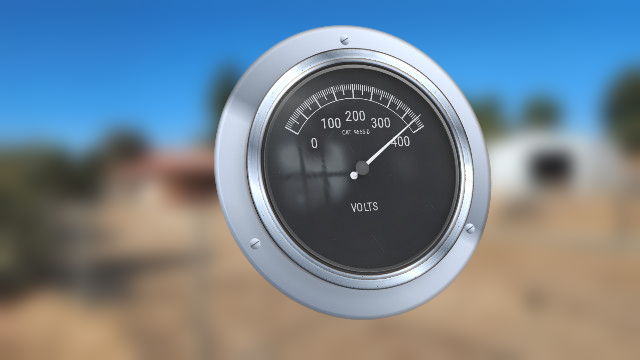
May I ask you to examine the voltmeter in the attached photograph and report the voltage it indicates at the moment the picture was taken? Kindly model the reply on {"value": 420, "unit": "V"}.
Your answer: {"value": 375, "unit": "V"}
